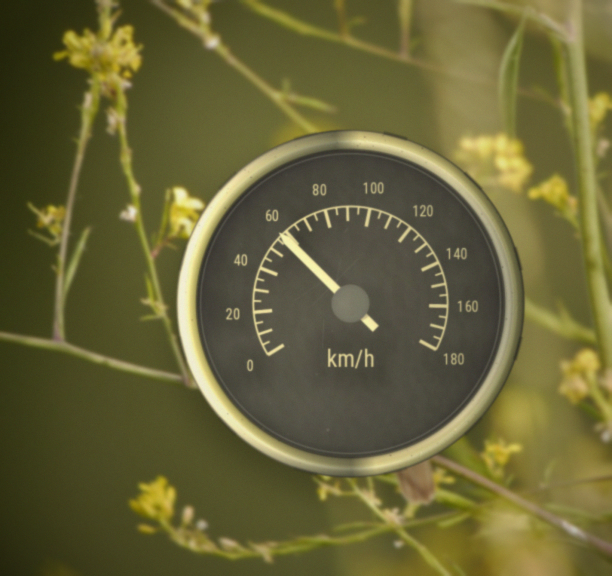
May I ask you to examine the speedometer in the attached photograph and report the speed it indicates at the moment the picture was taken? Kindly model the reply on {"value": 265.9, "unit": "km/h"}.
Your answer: {"value": 57.5, "unit": "km/h"}
